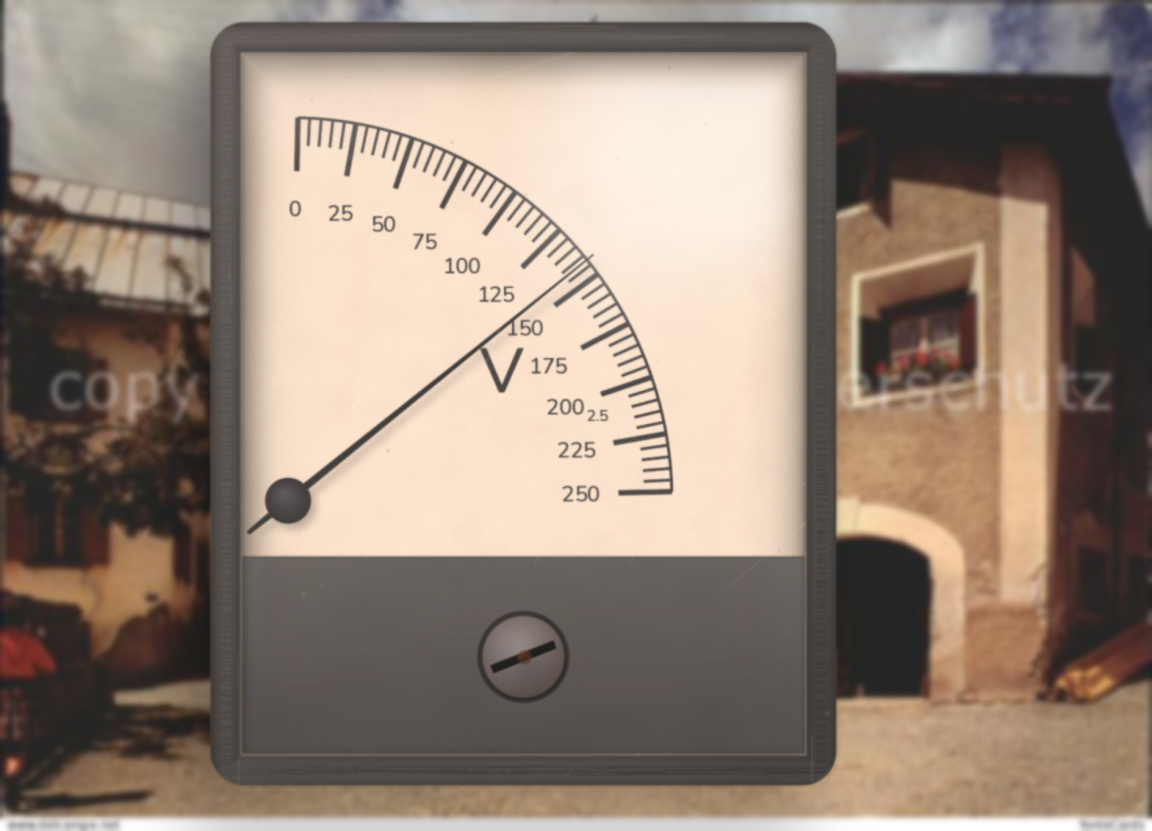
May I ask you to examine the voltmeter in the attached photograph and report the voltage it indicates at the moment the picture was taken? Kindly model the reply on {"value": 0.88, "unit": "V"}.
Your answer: {"value": 142.5, "unit": "V"}
